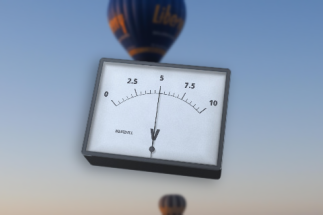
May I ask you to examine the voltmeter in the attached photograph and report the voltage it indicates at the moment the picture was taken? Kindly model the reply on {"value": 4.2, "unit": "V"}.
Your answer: {"value": 5, "unit": "V"}
